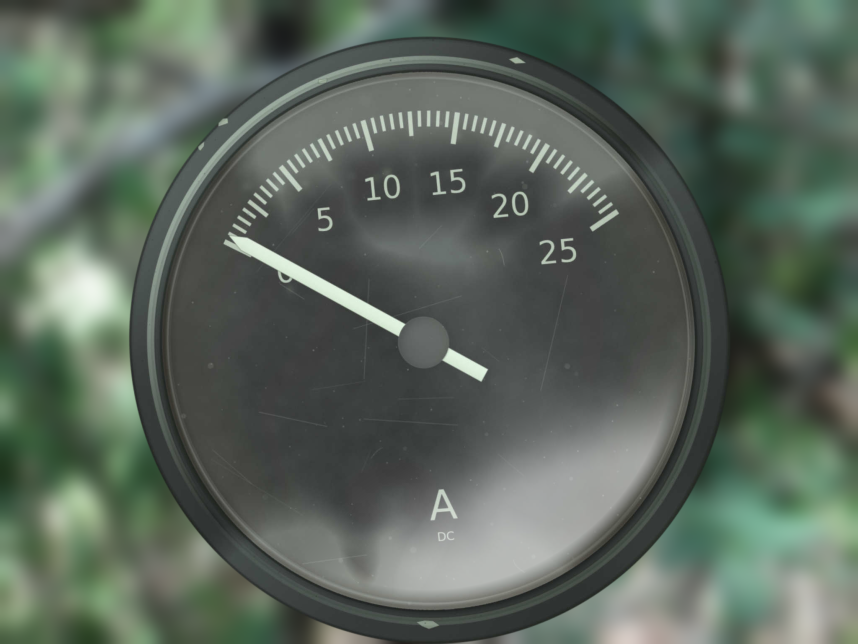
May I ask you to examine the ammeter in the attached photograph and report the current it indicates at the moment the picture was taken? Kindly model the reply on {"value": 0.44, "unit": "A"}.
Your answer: {"value": 0.5, "unit": "A"}
